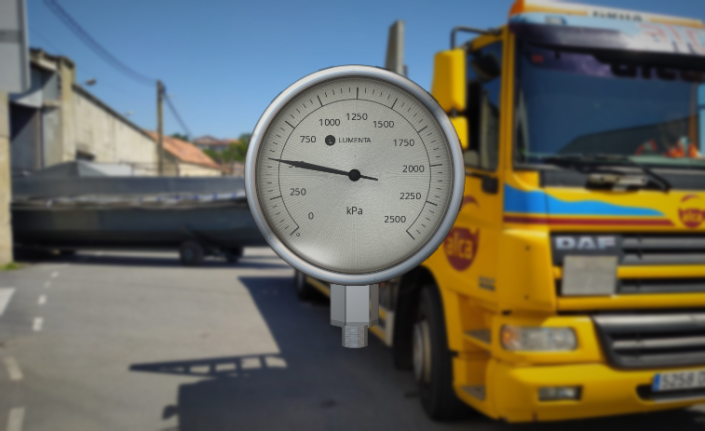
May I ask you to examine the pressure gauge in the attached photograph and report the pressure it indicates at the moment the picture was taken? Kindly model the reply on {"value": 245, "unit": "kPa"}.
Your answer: {"value": 500, "unit": "kPa"}
